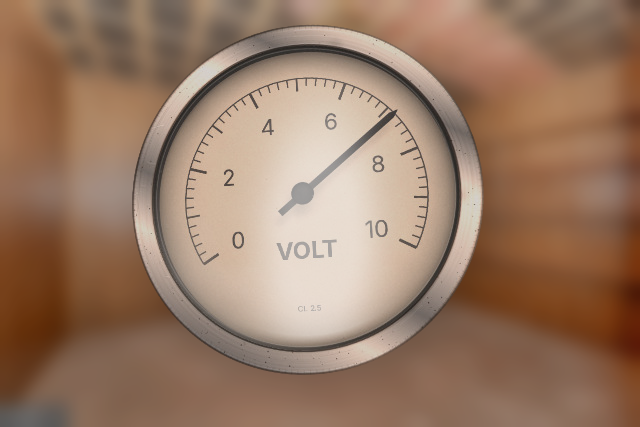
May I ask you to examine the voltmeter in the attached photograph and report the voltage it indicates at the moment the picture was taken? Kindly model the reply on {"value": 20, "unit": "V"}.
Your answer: {"value": 7.2, "unit": "V"}
